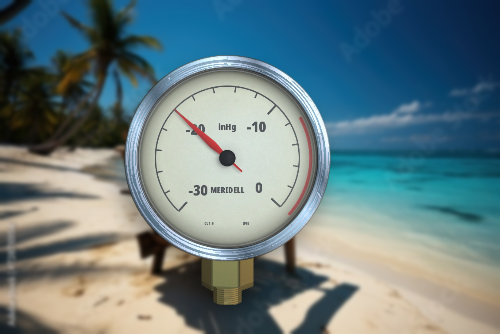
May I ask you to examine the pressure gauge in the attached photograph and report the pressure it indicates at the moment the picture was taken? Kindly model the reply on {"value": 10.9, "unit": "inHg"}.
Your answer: {"value": -20, "unit": "inHg"}
